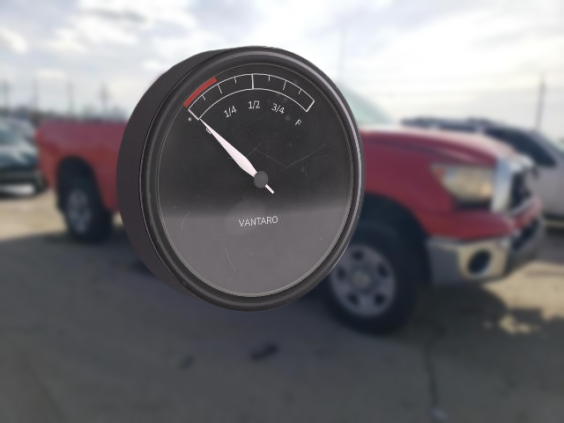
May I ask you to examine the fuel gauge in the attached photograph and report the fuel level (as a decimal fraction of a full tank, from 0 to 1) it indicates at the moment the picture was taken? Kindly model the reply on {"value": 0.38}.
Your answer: {"value": 0}
